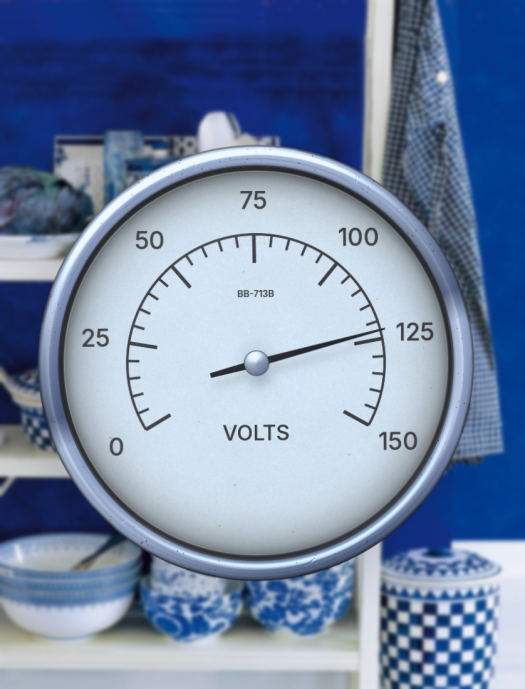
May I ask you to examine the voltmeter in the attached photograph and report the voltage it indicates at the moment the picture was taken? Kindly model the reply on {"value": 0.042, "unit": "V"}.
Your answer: {"value": 122.5, "unit": "V"}
